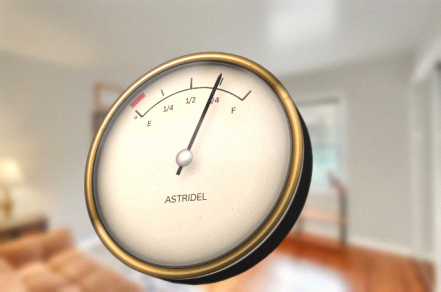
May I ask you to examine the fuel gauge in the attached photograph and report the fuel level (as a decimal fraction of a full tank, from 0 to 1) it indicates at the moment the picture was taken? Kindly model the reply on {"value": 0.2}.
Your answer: {"value": 0.75}
